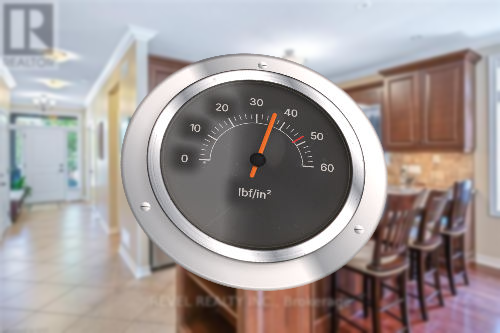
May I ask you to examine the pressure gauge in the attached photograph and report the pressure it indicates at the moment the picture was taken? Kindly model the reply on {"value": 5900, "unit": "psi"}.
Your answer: {"value": 36, "unit": "psi"}
